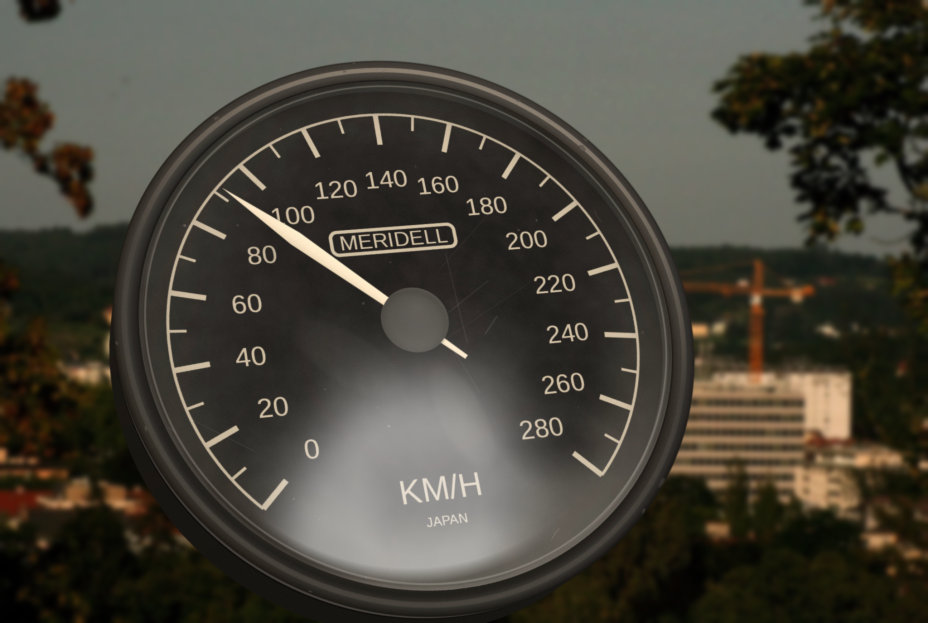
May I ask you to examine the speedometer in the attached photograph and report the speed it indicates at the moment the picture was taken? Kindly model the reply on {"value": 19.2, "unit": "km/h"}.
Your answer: {"value": 90, "unit": "km/h"}
